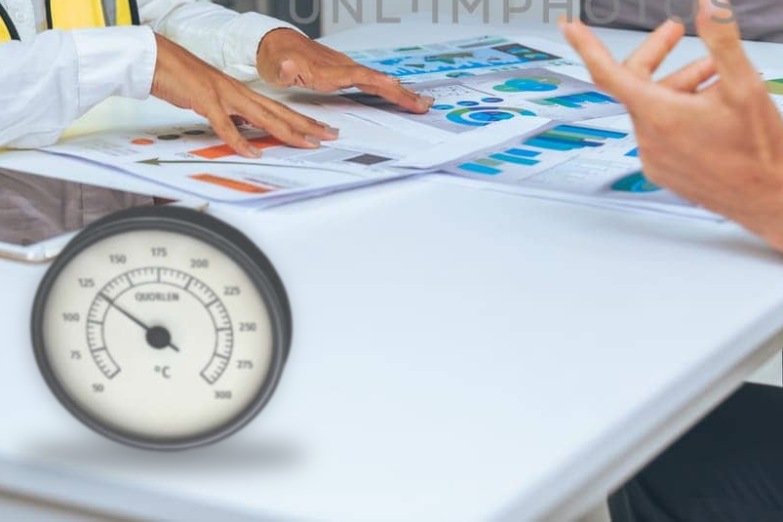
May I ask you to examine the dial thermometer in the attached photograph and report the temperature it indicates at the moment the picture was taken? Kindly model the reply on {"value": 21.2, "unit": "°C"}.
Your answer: {"value": 125, "unit": "°C"}
